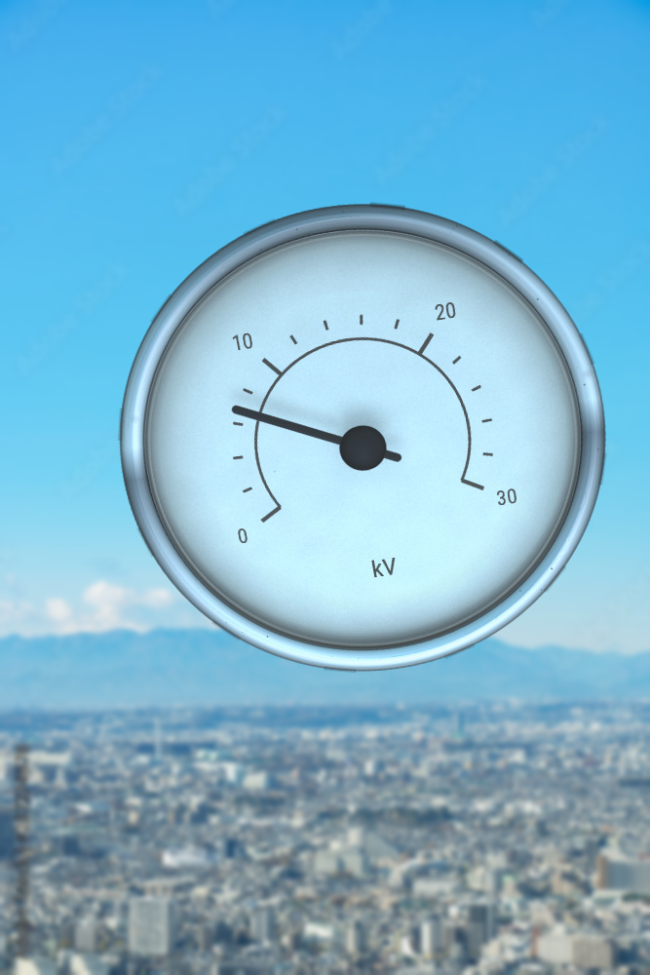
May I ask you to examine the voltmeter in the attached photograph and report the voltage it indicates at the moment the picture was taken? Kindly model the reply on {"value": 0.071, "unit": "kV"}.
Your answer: {"value": 7, "unit": "kV"}
